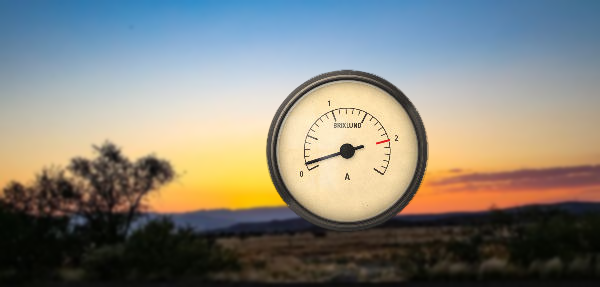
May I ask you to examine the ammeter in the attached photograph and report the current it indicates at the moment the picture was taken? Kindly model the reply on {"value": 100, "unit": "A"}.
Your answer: {"value": 0.1, "unit": "A"}
